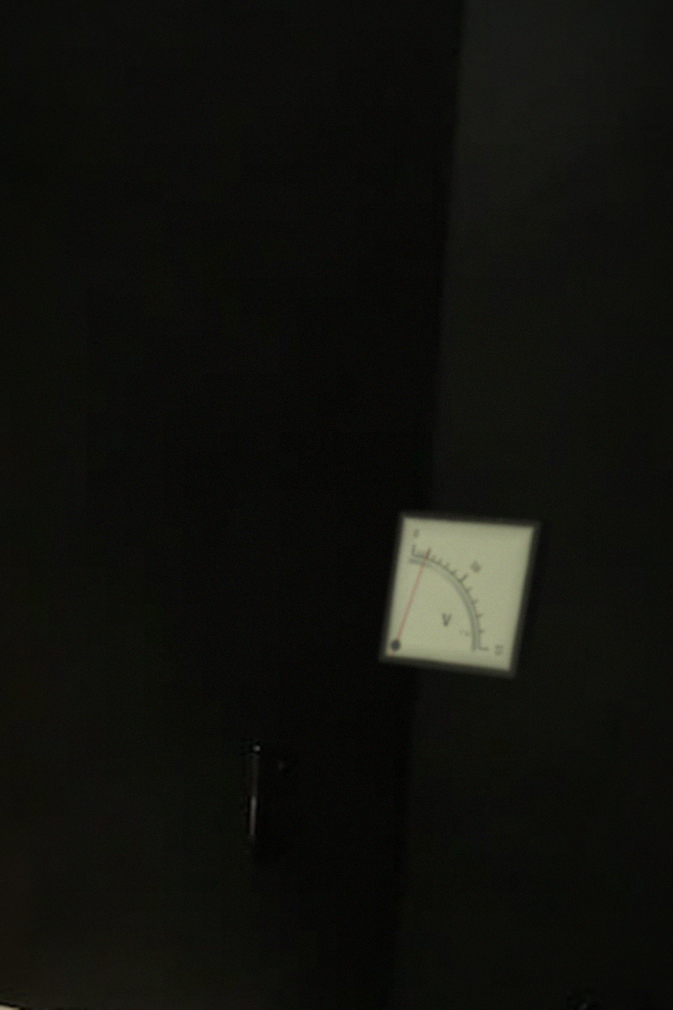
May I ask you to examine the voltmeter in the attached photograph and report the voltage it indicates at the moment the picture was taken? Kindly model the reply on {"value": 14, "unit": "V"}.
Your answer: {"value": 5, "unit": "V"}
